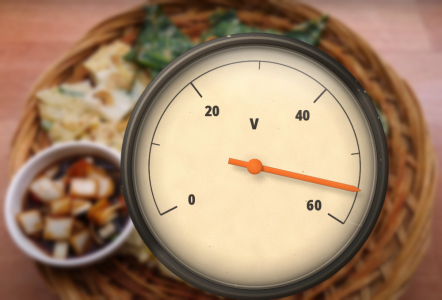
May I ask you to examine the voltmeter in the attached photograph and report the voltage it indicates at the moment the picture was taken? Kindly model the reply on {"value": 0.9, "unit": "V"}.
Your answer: {"value": 55, "unit": "V"}
